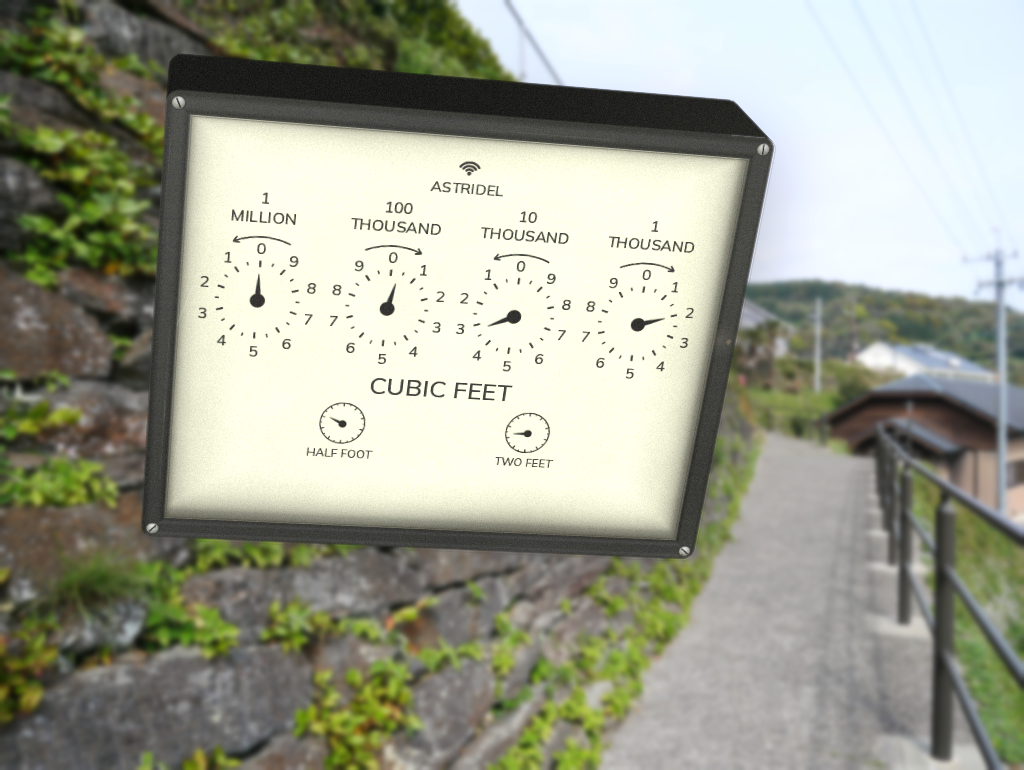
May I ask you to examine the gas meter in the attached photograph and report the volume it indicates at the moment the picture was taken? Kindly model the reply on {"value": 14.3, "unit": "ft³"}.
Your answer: {"value": 3200, "unit": "ft³"}
